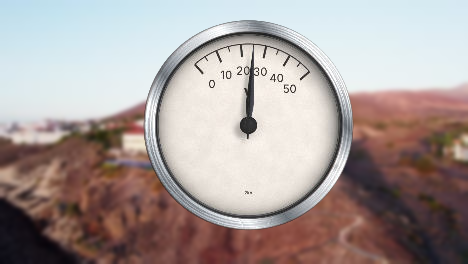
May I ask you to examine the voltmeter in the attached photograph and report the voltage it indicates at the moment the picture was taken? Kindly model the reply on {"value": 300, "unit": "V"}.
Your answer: {"value": 25, "unit": "V"}
